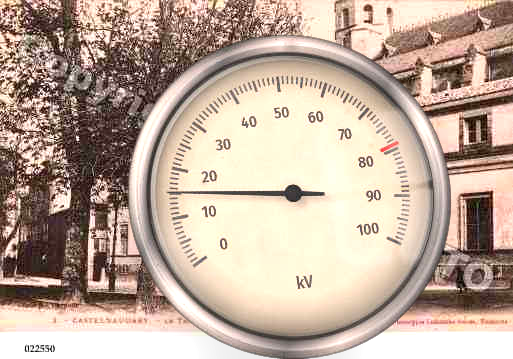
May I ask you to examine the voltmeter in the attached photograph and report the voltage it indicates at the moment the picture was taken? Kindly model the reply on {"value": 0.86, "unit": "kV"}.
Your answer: {"value": 15, "unit": "kV"}
